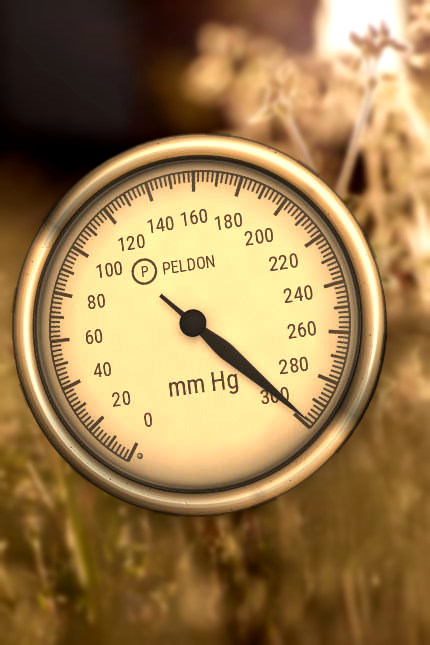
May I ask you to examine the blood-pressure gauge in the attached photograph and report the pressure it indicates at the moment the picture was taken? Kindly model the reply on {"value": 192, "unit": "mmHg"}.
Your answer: {"value": 298, "unit": "mmHg"}
